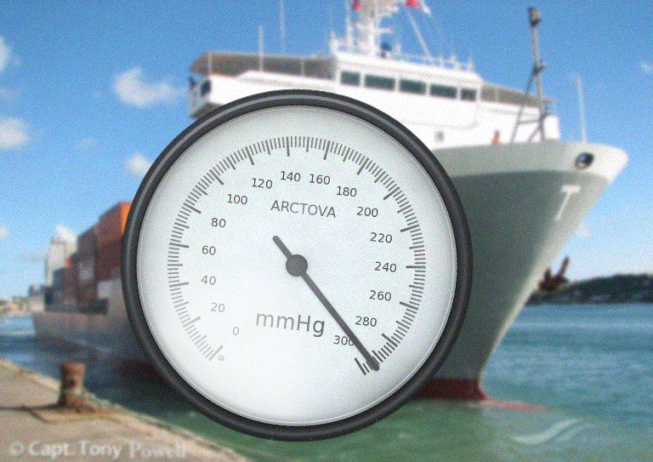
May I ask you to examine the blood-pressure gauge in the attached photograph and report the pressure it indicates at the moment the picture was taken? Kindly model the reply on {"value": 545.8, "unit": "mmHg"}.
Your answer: {"value": 294, "unit": "mmHg"}
